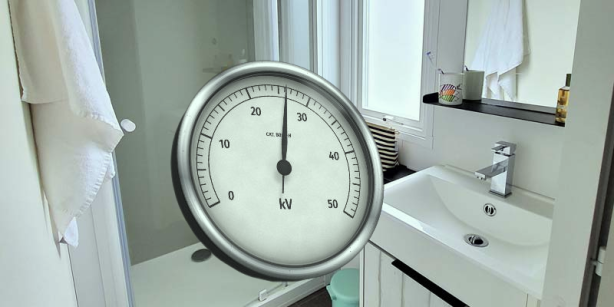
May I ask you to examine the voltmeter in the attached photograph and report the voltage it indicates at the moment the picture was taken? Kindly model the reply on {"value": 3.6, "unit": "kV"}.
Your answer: {"value": 26, "unit": "kV"}
